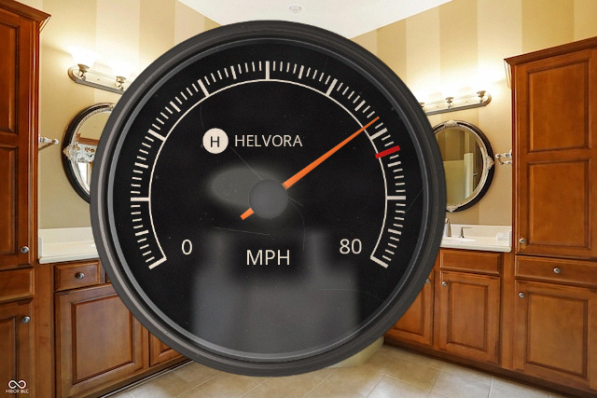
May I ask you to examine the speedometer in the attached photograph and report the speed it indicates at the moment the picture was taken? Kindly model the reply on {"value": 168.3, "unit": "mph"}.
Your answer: {"value": 58, "unit": "mph"}
